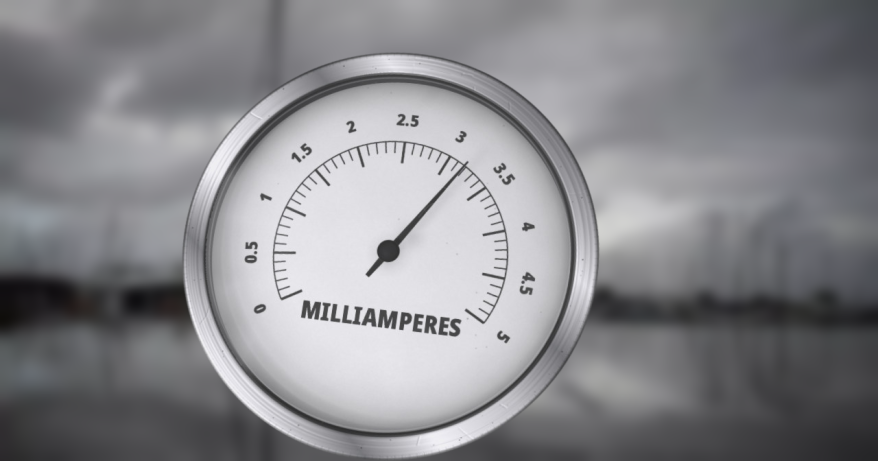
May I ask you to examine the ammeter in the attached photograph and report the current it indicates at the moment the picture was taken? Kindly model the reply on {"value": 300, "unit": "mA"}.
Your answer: {"value": 3.2, "unit": "mA"}
